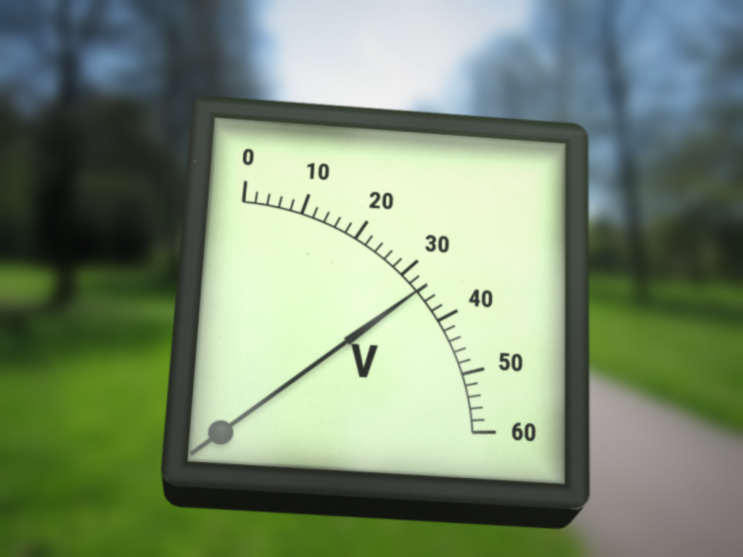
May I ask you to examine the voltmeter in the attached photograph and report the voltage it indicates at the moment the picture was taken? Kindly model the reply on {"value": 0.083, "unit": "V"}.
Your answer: {"value": 34, "unit": "V"}
